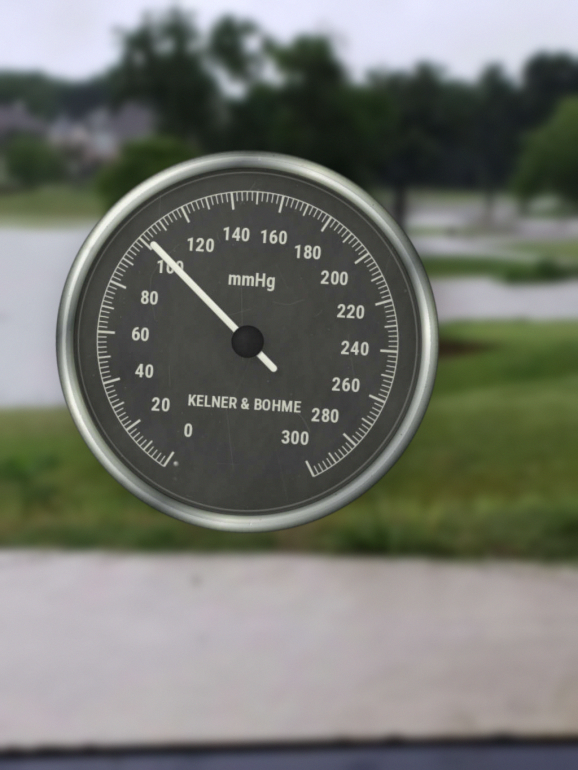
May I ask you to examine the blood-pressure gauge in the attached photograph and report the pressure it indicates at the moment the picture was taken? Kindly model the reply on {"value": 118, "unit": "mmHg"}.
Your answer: {"value": 102, "unit": "mmHg"}
